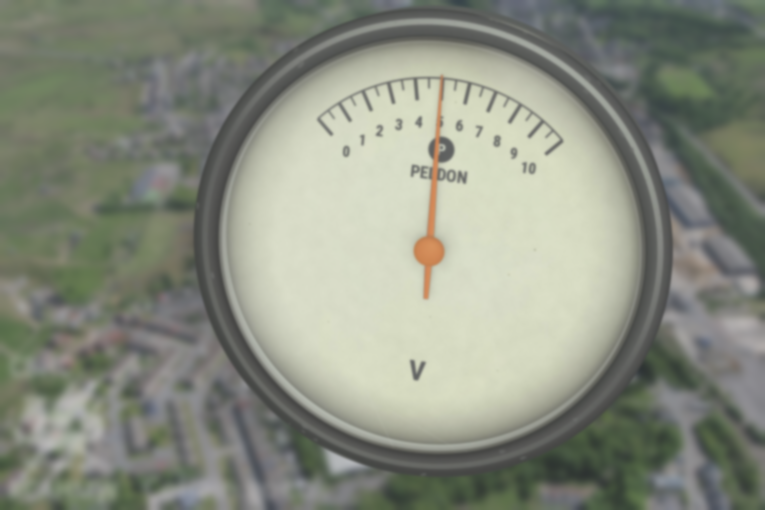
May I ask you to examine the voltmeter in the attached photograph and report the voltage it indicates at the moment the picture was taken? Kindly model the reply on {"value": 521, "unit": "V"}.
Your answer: {"value": 5, "unit": "V"}
